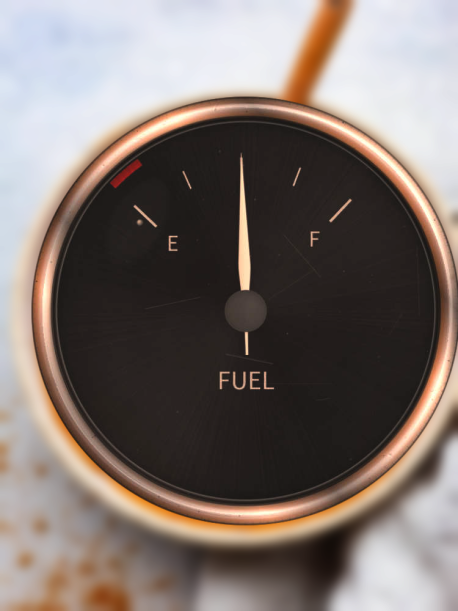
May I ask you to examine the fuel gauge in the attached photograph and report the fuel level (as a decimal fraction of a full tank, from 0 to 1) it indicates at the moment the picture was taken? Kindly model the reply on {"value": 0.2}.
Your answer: {"value": 0.5}
